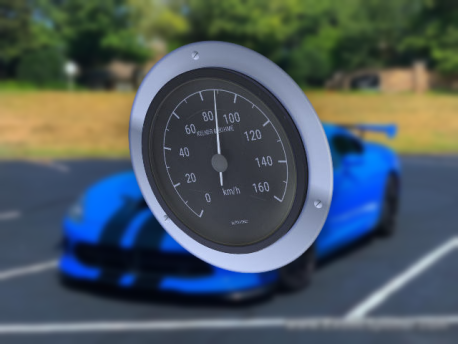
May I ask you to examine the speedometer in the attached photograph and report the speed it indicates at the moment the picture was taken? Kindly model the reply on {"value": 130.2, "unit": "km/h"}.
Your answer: {"value": 90, "unit": "km/h"}
